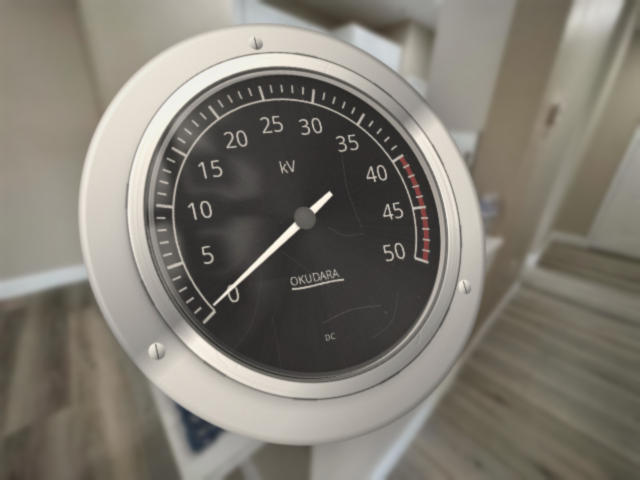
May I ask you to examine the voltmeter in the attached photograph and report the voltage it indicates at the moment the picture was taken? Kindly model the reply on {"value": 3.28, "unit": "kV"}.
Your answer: {"value": 0.5, "unit": "kV"}
